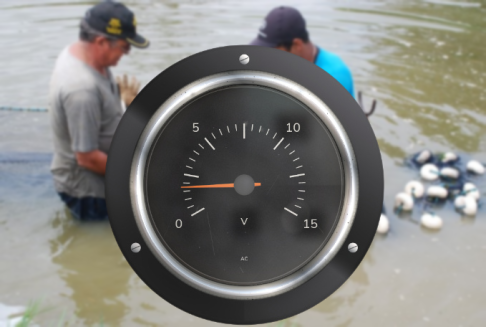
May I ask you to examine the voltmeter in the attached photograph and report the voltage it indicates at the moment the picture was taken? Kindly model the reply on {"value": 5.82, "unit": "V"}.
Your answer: {"value": 1.75, "unit": "V"}
